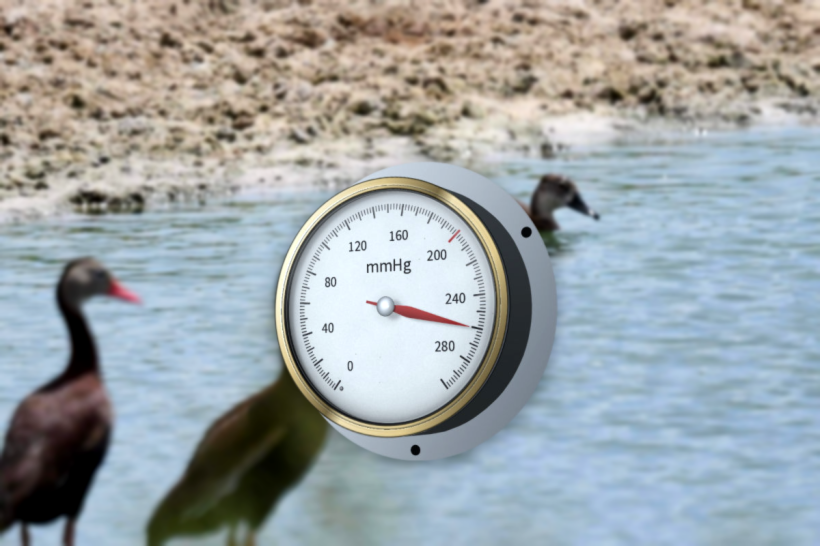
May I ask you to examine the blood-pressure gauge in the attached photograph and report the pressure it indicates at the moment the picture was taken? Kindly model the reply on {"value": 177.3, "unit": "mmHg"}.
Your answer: {"value": 260, "unit": "mmHg"}
